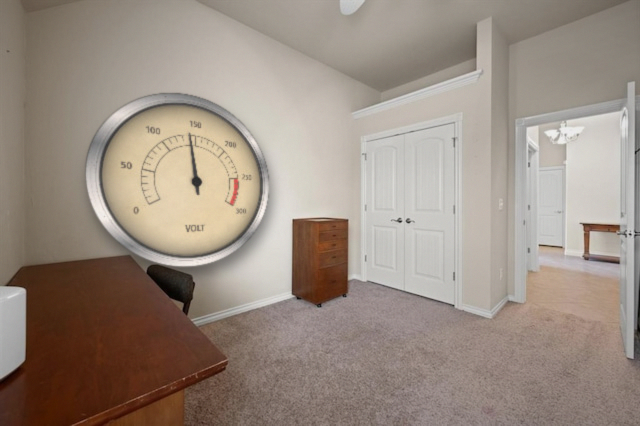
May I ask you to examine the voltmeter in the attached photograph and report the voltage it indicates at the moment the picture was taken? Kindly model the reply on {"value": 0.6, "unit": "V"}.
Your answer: {"value": 140, "unit": "V"}
